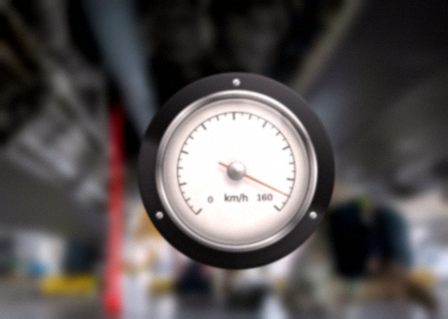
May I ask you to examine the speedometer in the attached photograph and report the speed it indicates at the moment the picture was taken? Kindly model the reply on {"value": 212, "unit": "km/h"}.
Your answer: {"value": 150, "unit": "km/h"}
